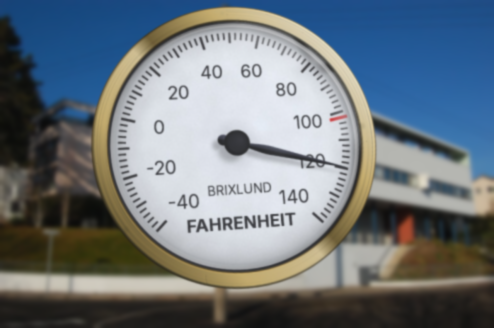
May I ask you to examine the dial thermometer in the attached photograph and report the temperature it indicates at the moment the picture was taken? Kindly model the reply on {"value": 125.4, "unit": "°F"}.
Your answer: {"value": 120, "unit": "°F"}
